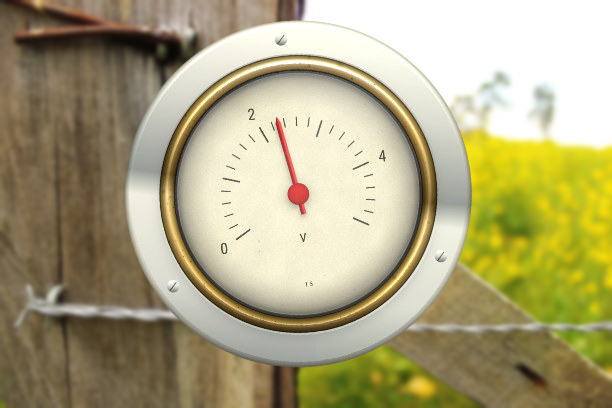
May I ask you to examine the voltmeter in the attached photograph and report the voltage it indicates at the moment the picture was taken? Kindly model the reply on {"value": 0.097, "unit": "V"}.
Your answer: {"value": 2.3, "unit": "V"}
